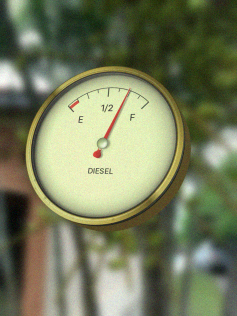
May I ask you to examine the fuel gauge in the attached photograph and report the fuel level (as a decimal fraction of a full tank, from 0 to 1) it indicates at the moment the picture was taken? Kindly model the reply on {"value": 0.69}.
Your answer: {"value": 0.75}
